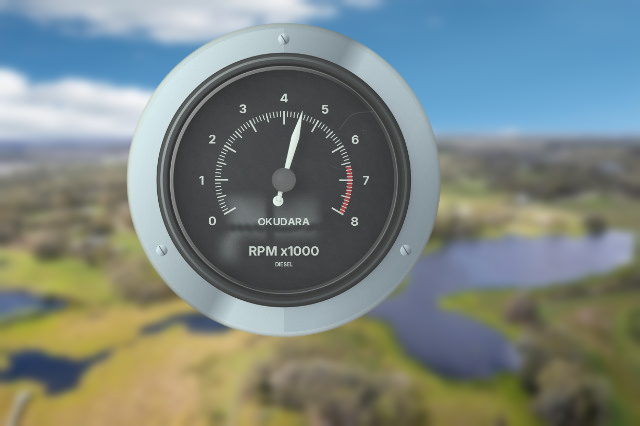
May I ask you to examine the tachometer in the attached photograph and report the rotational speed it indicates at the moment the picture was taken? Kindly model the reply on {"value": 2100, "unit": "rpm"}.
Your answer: {"value": 4500, "unit": "rpm"}
